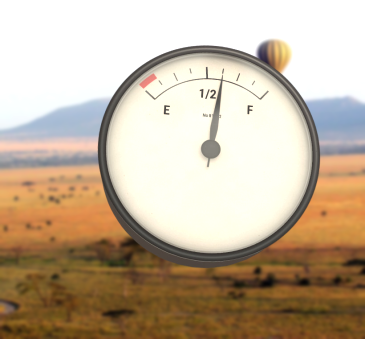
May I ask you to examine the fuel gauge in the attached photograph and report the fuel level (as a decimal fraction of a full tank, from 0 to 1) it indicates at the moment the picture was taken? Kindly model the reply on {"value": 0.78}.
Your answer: {"value": 0.625}
